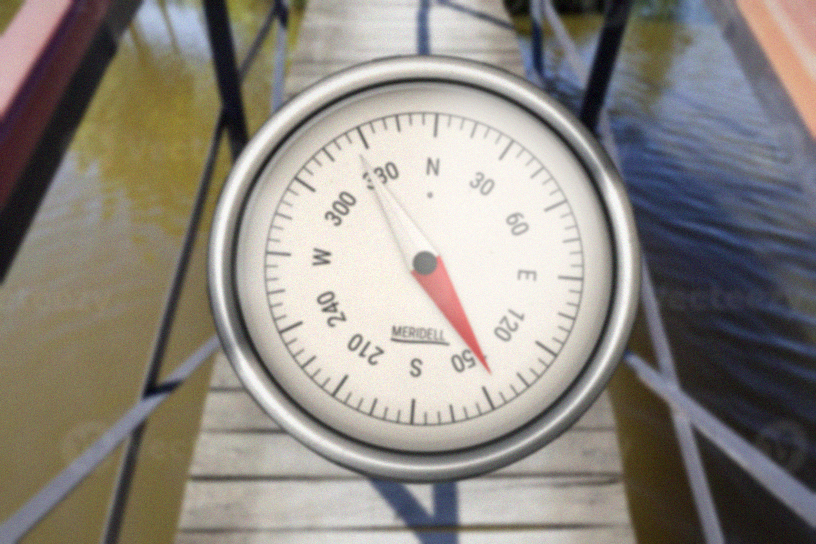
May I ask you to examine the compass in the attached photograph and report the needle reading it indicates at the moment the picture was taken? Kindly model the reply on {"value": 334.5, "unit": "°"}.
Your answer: {"value": 145, "unit": "°"}
